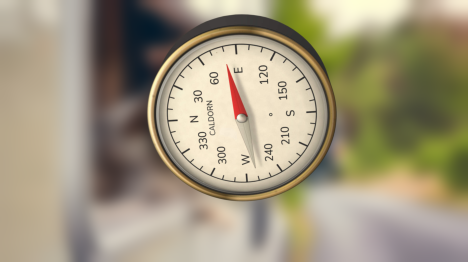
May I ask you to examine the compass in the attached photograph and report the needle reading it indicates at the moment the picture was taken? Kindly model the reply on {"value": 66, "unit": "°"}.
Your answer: {"value": 80, "unit": "°"}
